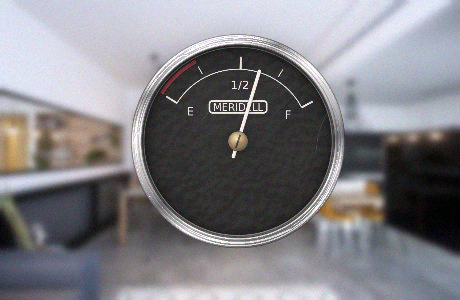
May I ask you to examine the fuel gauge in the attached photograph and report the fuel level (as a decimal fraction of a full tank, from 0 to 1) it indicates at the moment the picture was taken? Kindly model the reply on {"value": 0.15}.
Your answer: {"value": 0.625}
